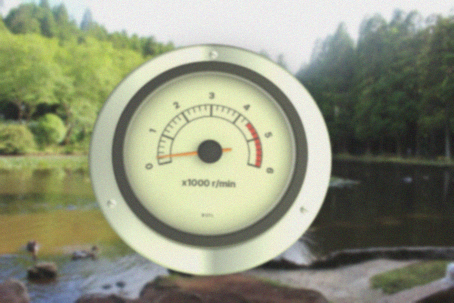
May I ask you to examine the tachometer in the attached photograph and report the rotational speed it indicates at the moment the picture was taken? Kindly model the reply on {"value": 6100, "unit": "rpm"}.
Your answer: {"value": 200, "unit": "rpm"}
